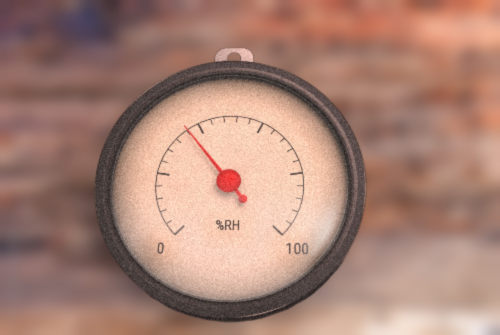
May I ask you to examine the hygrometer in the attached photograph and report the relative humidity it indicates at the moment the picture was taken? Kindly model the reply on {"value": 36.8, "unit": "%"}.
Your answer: {"value": 36, "unit": "%"}
